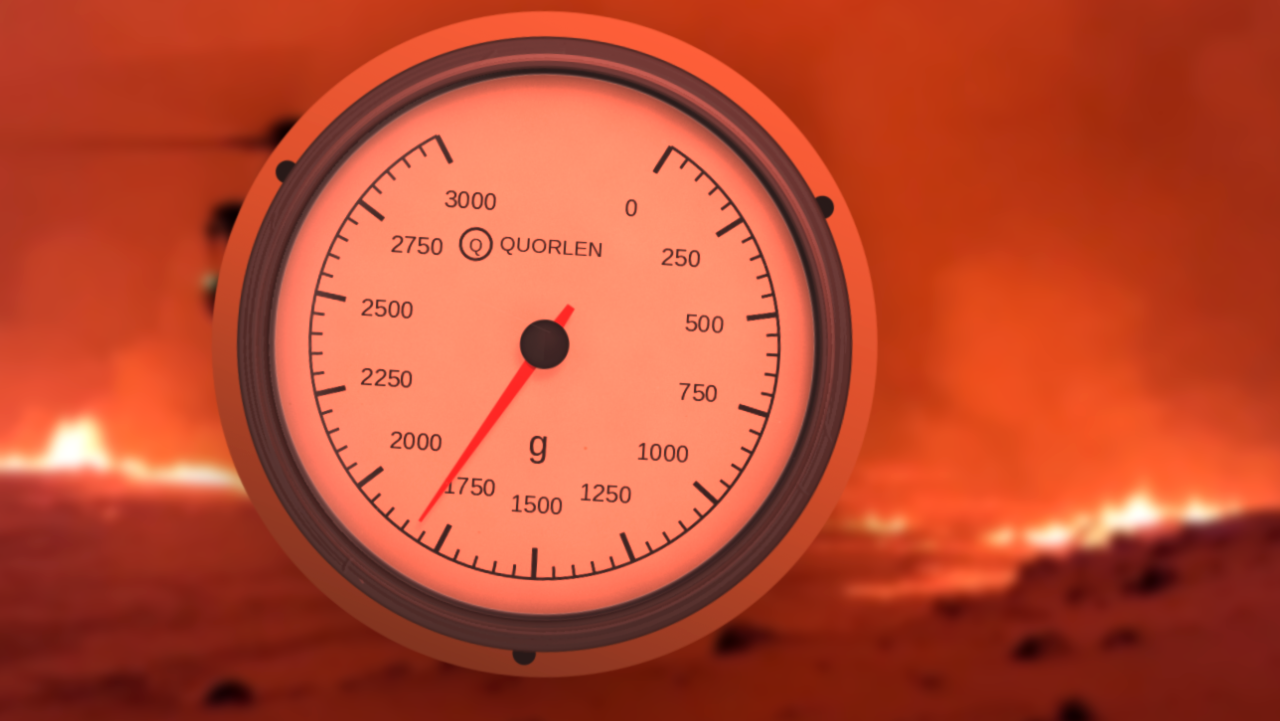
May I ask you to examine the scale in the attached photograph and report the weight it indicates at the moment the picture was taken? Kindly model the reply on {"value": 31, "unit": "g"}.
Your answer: {"value": 1825, "unit": "g"}
